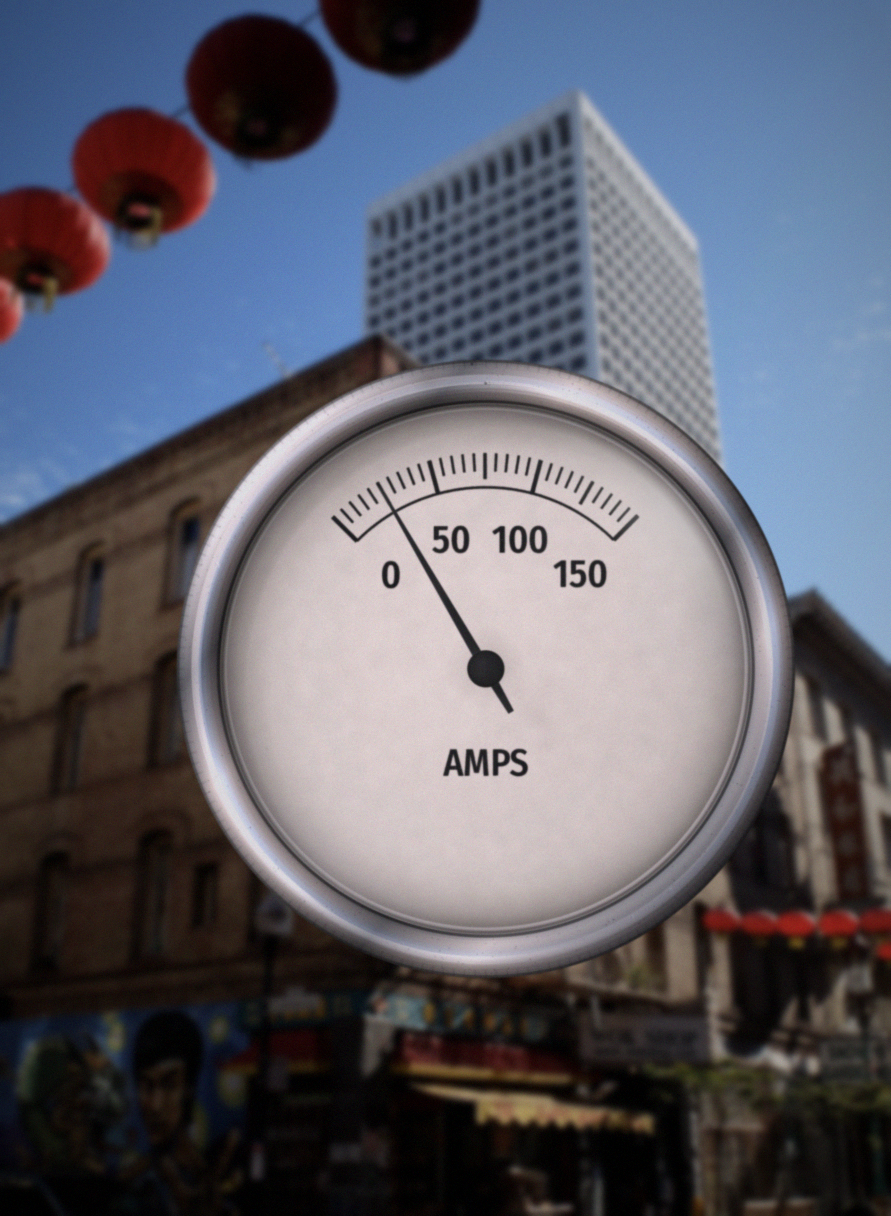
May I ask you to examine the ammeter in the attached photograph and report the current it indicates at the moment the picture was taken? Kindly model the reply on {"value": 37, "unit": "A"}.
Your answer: {"value": 25, "unit": "A"}
